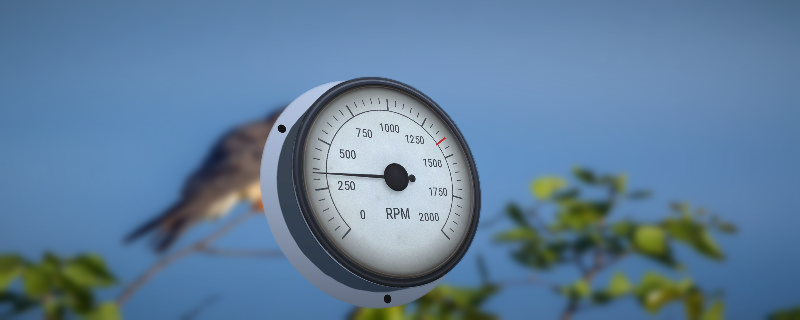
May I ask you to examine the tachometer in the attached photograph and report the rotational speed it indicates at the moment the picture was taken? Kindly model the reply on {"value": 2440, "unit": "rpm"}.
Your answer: {"value": 325, "unit": "rpm"}
